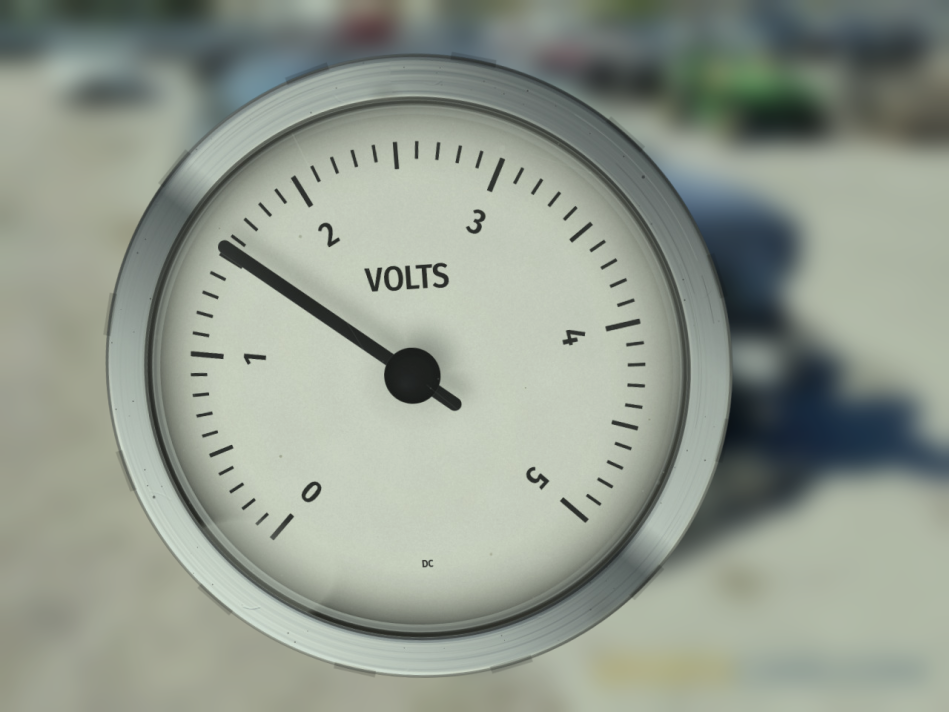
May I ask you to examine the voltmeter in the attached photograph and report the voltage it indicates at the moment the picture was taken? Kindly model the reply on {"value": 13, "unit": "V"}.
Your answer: {"value": 1.55, "unit": "V"}
